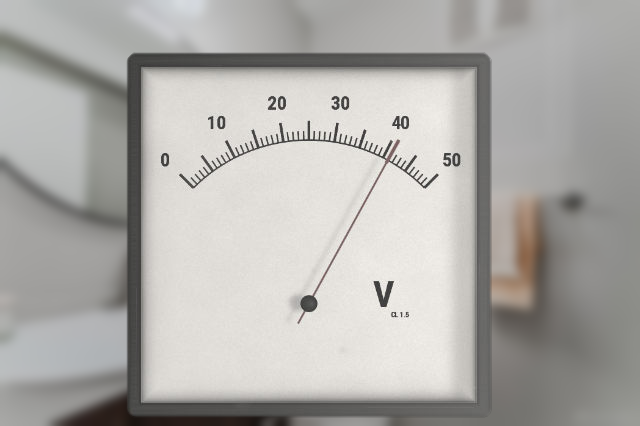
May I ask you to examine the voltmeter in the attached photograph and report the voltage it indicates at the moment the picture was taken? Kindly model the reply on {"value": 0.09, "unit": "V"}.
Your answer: {"value": 41, "unit": "V"}
